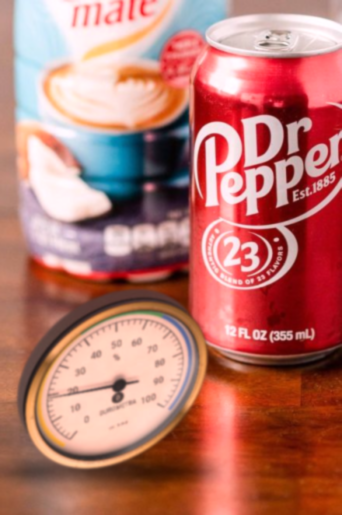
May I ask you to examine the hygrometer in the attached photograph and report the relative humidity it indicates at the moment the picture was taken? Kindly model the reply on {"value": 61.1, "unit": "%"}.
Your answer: {"value": 20, "unit": "%"}
